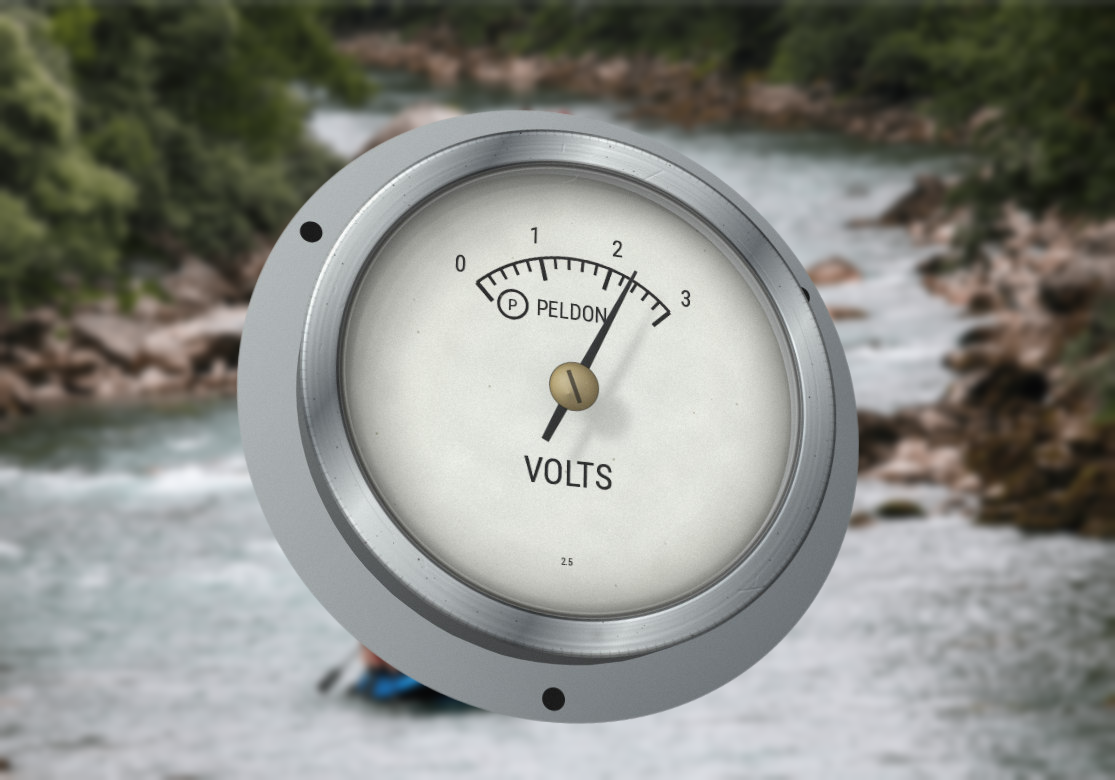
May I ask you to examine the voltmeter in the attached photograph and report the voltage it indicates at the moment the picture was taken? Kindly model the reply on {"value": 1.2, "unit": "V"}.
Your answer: {"value": 2.3, "unit": "V"}
